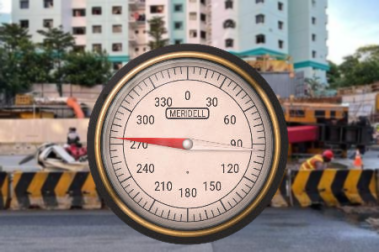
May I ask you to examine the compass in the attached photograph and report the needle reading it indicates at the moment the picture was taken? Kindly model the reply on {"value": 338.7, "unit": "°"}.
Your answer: {"value": 275, "unit": "°"}
